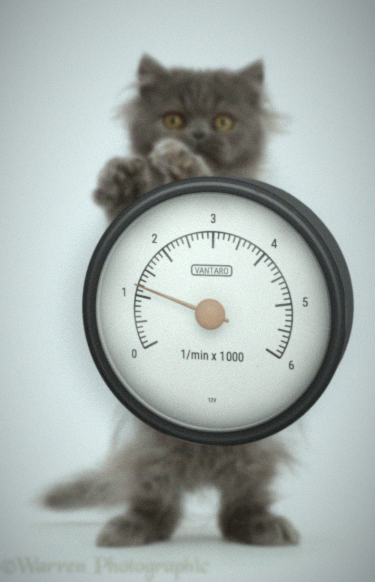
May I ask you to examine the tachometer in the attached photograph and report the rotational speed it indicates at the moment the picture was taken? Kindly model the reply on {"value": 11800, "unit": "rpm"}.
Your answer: {"value": 1200, "unit": "rpm"}
